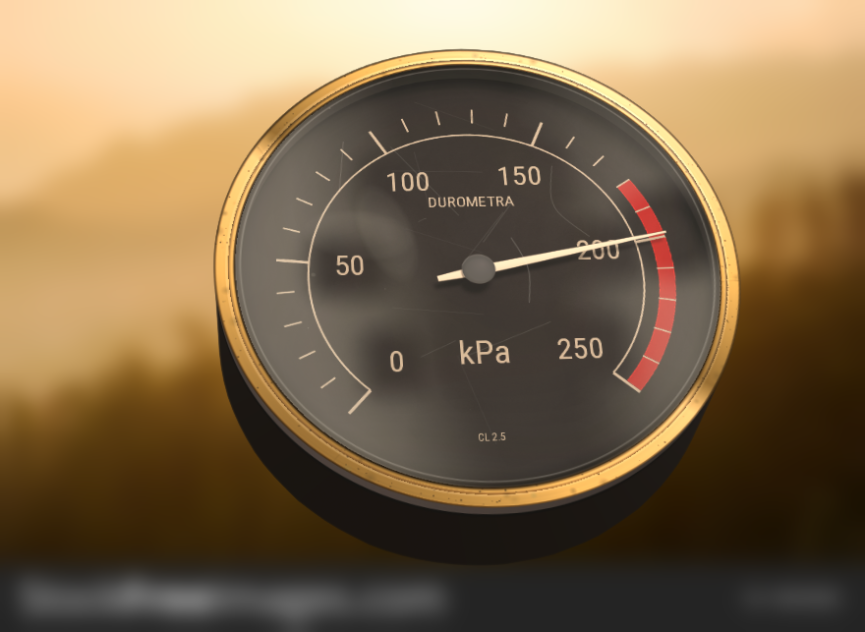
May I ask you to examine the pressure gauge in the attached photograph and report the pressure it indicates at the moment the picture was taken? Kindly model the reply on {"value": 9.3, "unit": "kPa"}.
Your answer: {"value": 200, "unit": "kPa"}
